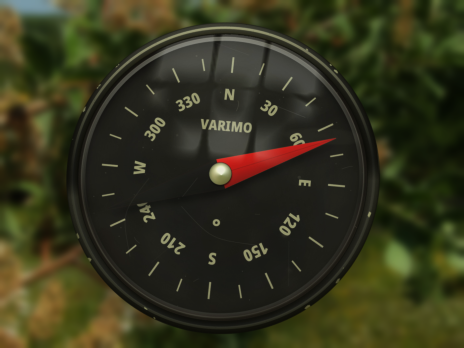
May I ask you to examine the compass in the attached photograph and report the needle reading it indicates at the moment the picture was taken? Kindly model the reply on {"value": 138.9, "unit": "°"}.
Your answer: {"value": 67.5, "unit": "°"}
